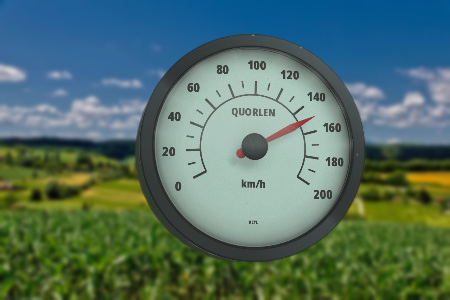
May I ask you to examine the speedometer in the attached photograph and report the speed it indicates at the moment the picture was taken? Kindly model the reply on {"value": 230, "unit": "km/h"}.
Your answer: {"value": 150, "unit": "km/h"}
